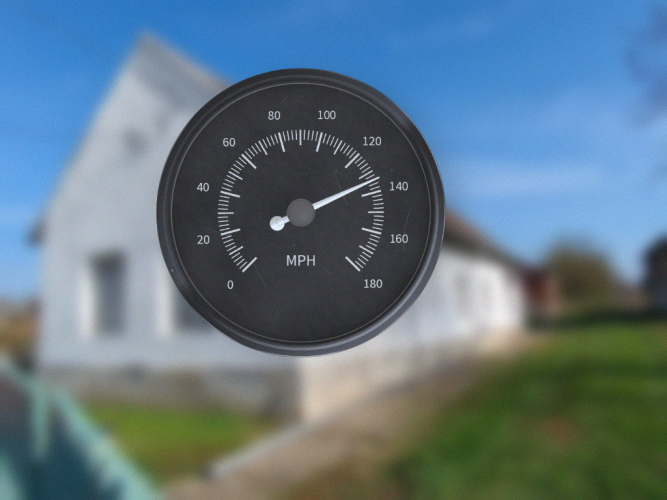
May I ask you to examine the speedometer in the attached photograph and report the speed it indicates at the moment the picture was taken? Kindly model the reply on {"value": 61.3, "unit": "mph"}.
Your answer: {"value": 134, "unit": "mph"}
